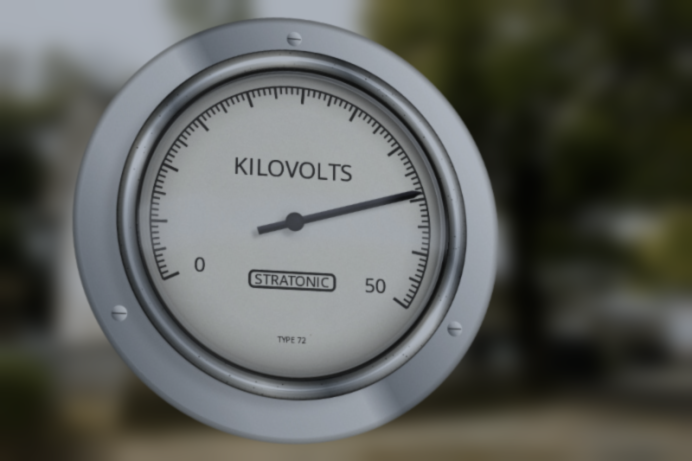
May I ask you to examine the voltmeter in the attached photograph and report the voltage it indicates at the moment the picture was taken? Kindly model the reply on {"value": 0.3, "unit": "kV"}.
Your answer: {"value": 39.5, "unit": "kV"}
